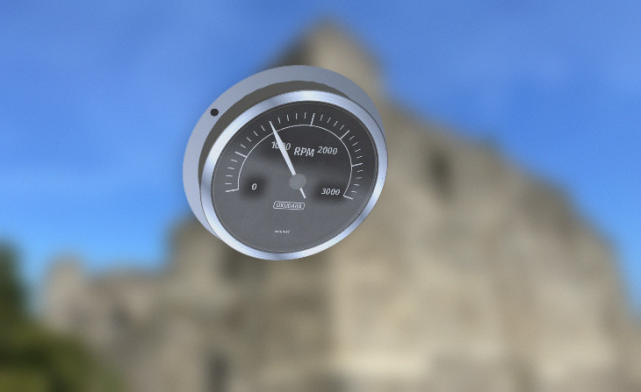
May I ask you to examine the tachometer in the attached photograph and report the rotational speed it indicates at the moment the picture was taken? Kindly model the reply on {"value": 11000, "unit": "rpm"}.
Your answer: {"value": 1000, "unit": "rpm"}
